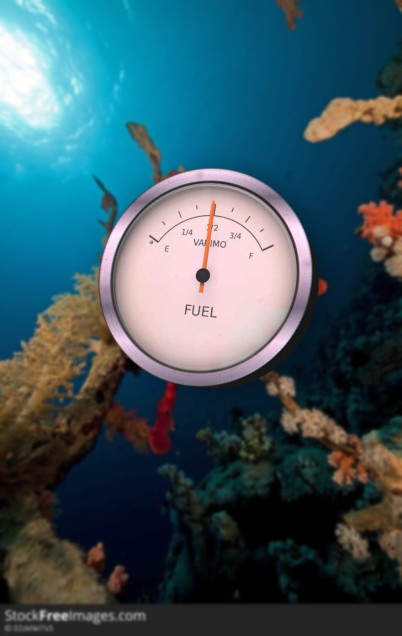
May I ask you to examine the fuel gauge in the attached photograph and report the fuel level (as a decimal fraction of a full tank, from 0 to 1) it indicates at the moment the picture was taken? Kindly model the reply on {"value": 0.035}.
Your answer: {"value": 0.5}
